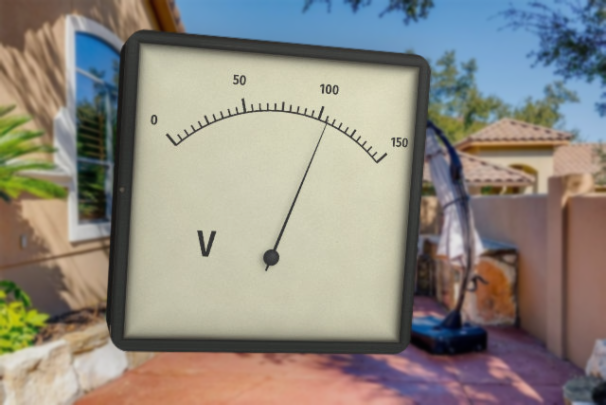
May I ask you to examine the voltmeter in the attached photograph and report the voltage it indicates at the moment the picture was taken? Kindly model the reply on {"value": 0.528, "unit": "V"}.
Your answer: {"value": 105, "unit": "V"}
